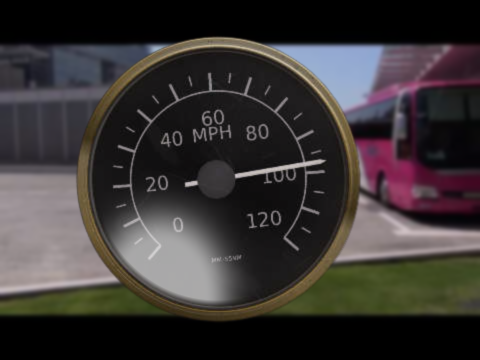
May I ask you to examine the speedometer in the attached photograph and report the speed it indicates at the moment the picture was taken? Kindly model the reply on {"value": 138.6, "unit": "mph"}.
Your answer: {"value": 97.5, "unit": "mph"}
